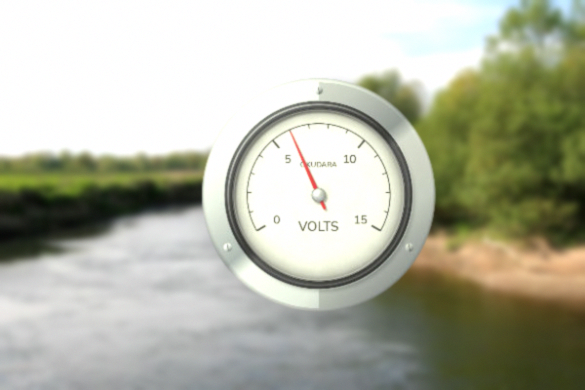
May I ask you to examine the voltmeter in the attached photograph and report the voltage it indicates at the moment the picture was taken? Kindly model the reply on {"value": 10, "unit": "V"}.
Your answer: {"value": 6, "unit": "V"}
